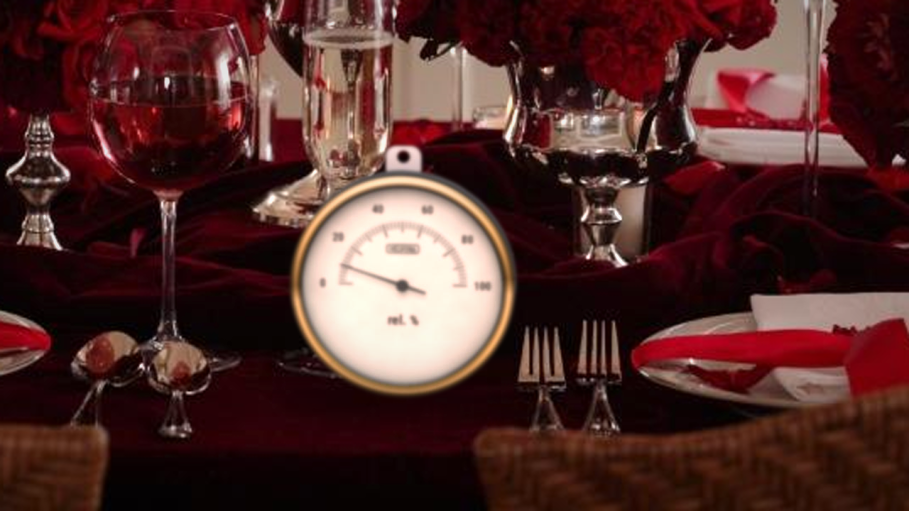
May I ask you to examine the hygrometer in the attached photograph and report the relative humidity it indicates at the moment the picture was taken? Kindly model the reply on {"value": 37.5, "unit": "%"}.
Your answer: {"value": 10, "unit": "%"}
